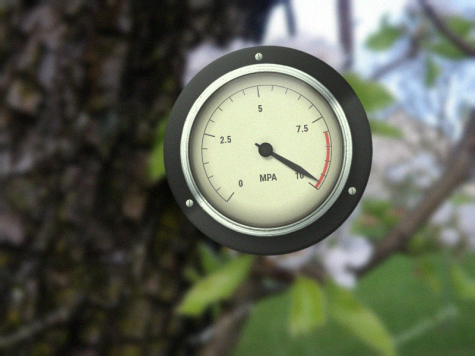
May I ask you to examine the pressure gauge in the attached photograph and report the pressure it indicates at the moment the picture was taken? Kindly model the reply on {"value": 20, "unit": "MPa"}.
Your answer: {"value": 9.75, "unit": "MPa"}
